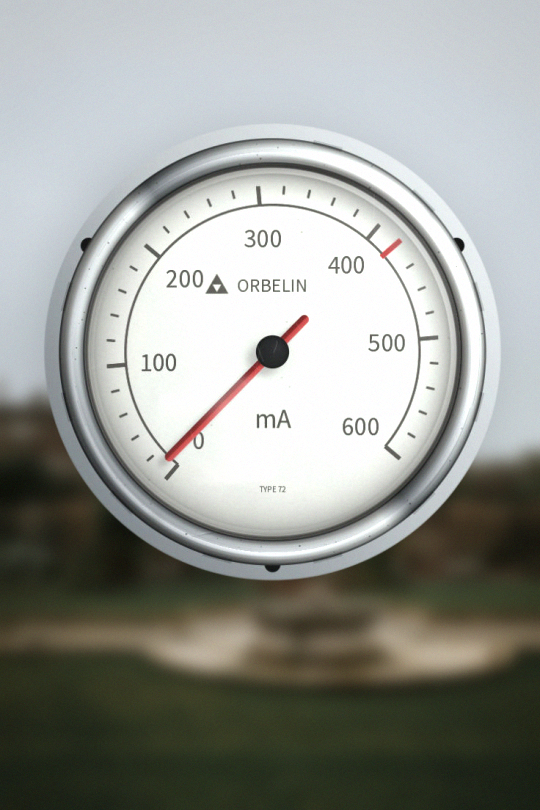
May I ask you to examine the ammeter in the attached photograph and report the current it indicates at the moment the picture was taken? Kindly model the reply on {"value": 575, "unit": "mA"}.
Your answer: {"value": 10, "unit": "mA"}
